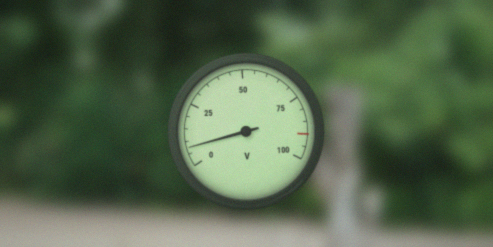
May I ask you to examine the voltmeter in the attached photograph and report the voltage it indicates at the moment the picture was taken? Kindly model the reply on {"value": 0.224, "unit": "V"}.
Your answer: {"value": 7.5, "unit": "V"}
